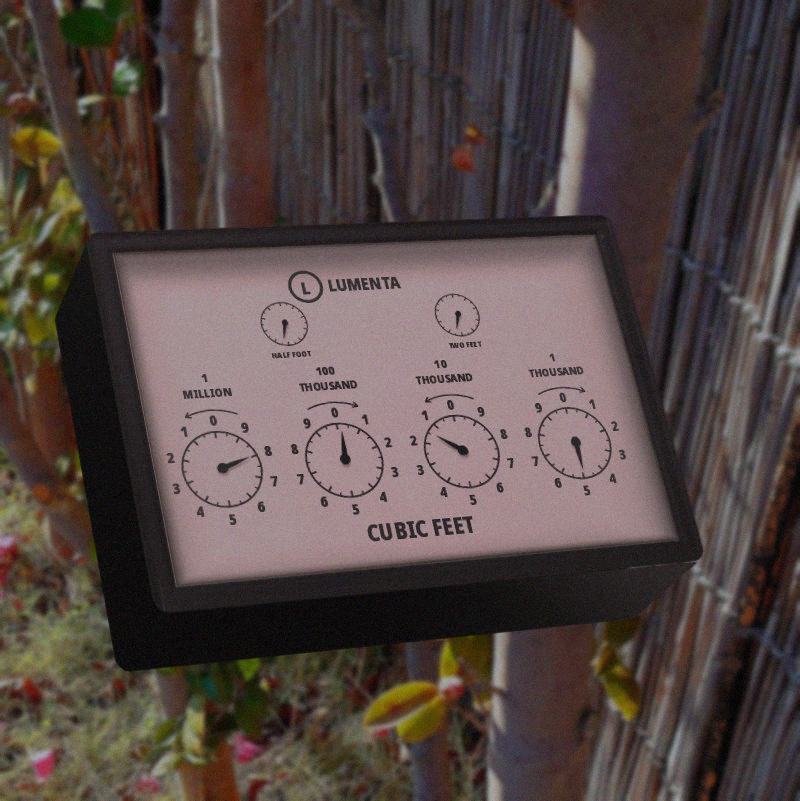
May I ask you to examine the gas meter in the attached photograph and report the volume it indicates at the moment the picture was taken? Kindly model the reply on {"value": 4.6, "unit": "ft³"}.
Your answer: {"value": 801500, "unit": "ft³"}
